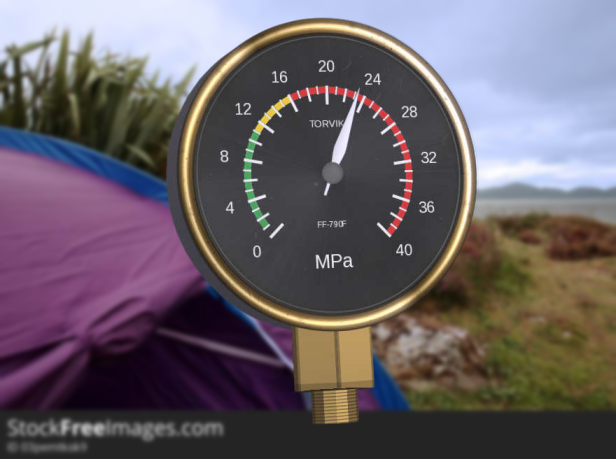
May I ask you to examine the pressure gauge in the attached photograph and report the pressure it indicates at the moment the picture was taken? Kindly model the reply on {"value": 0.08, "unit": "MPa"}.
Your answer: {"value": 23, "unit": "MPa"}
